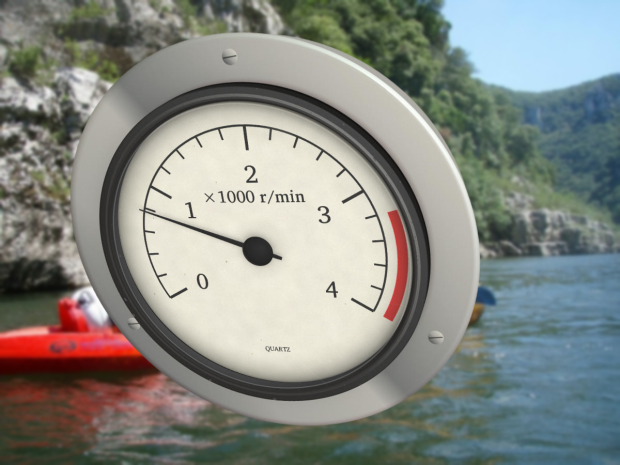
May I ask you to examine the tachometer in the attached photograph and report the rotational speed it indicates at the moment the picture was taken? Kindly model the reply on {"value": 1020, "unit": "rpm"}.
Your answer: {"value": 800, "unit": "rpm"}
